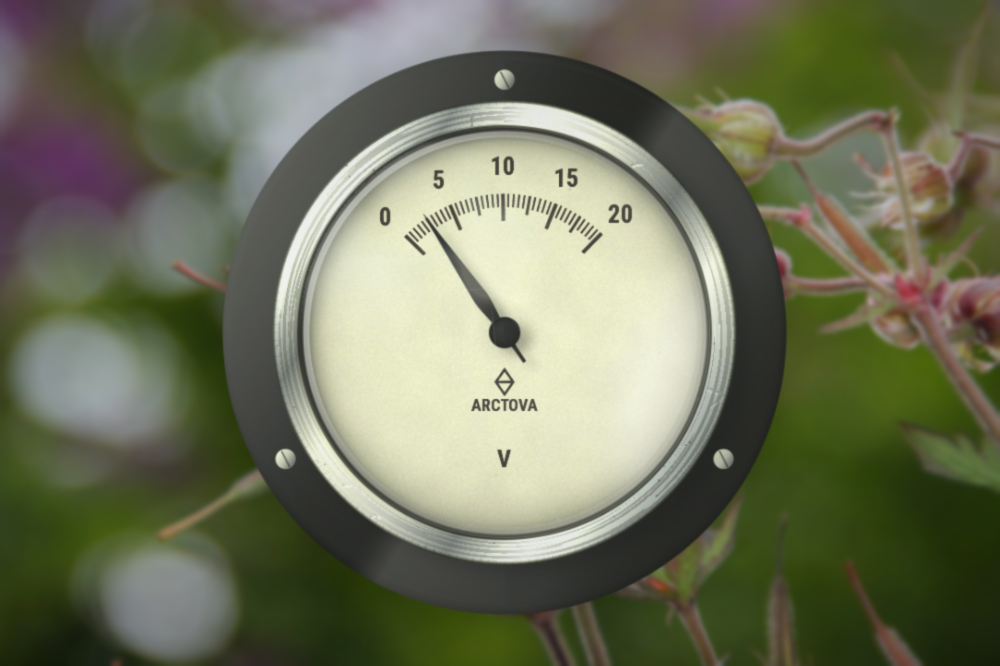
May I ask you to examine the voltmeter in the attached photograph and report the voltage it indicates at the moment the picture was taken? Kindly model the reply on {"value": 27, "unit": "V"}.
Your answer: {"value": 2.5, "unit": "V"}
